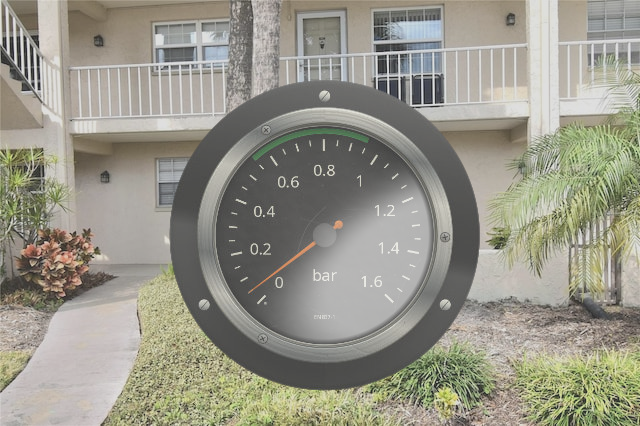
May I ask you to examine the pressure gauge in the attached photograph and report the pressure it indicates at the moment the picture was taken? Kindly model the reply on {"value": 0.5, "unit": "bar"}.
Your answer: {"value": 0.05, "unit": "bar"}
